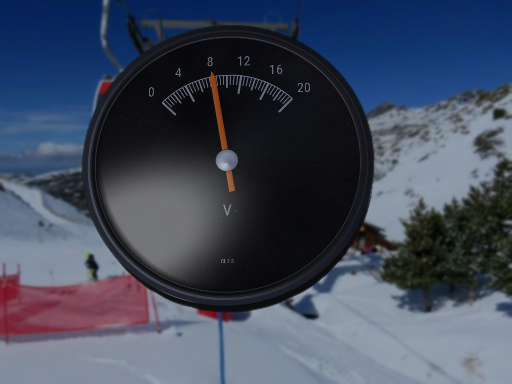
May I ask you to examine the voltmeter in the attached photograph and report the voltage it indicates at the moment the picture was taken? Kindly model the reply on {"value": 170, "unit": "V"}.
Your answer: {"value": 8, "unit": "V"}
